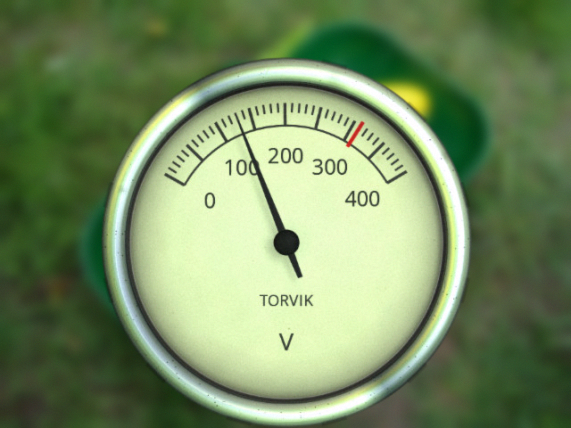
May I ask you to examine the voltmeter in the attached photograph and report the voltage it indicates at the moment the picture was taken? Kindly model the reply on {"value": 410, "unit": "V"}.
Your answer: {"value": 130, "unit": "V"}
